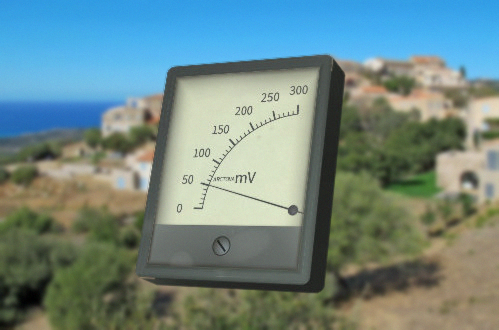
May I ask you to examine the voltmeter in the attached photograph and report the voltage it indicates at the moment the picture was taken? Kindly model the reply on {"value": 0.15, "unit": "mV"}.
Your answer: {"value": 50, "unit": "mV"}
